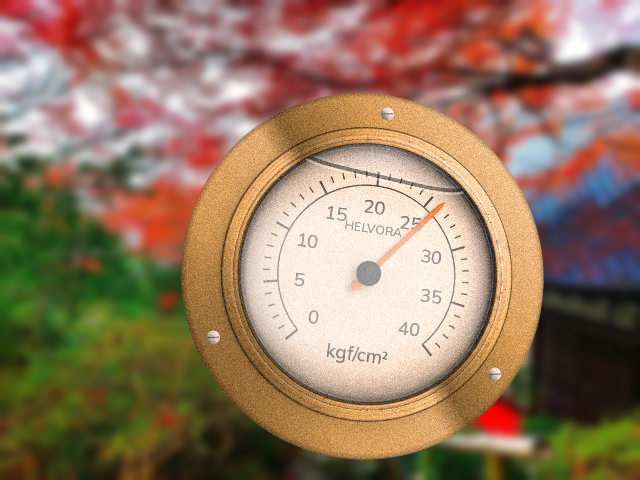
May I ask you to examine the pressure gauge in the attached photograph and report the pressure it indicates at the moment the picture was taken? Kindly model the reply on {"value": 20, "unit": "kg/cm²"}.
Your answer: {"value": 26, "unit": "kg/cm²"}
